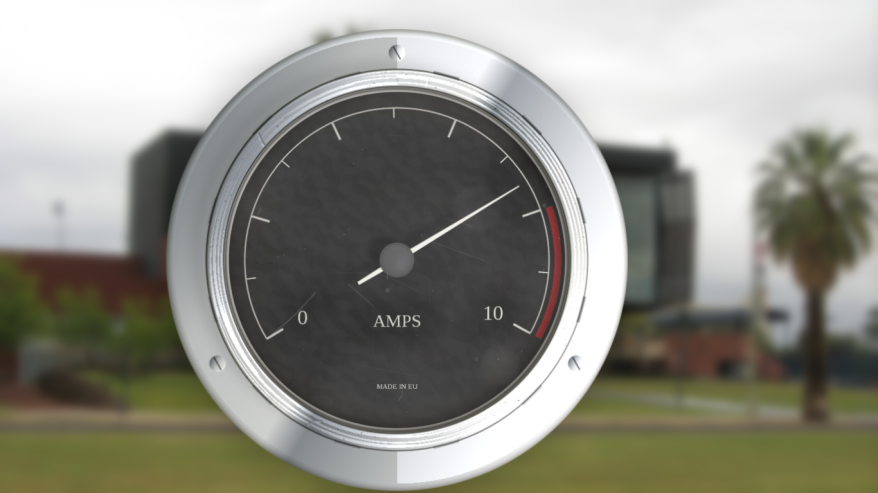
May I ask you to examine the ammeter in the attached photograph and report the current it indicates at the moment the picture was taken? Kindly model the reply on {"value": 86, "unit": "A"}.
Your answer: {"value": 7.5, "unit": "A"}
